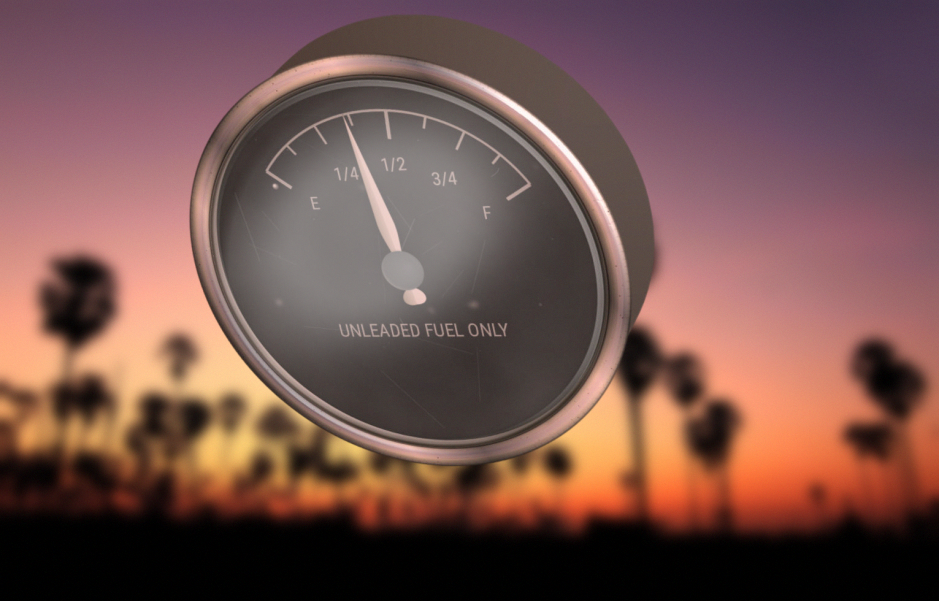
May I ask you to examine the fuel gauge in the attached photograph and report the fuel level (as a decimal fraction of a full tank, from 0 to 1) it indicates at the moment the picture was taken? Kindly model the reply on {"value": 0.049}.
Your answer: {"value": 0.375}
